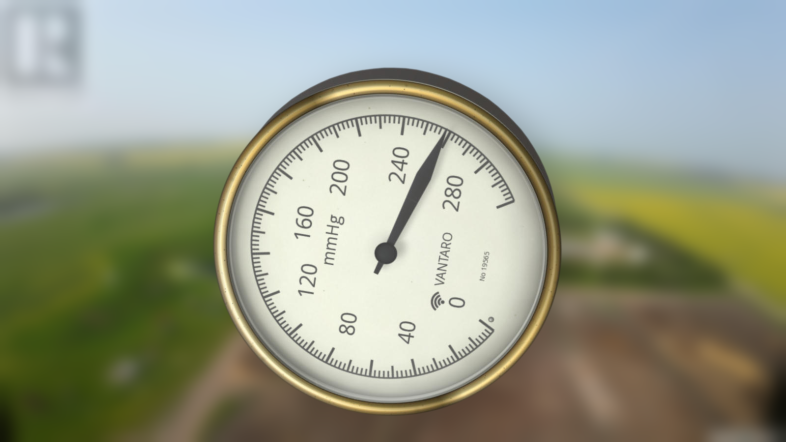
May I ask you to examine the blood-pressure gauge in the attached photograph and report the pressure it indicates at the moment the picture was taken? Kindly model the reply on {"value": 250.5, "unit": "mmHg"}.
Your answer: {"value": 258, "unit": "mmHg"}
